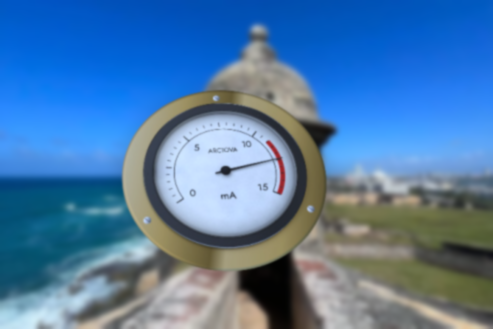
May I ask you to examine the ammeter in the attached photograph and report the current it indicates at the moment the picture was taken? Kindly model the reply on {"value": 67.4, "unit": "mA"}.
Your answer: {"value": 12.5, "unit": "mA"}
